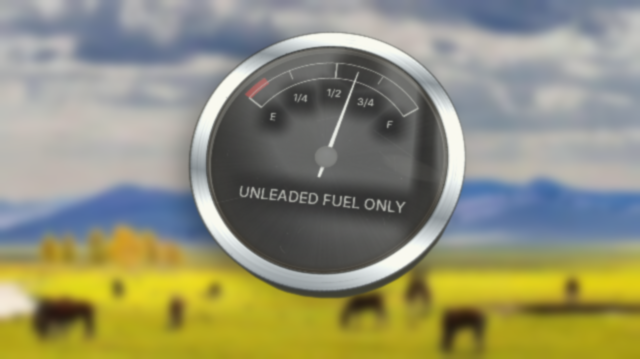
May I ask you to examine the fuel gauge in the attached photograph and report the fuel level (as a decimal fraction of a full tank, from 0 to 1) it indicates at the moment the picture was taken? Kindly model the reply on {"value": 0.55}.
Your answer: {"value": 0.625}
